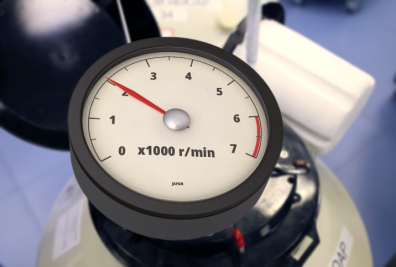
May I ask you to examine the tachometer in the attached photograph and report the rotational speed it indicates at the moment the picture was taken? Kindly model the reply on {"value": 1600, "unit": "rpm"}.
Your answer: {"value": 2000, "unit": "rpm"}
